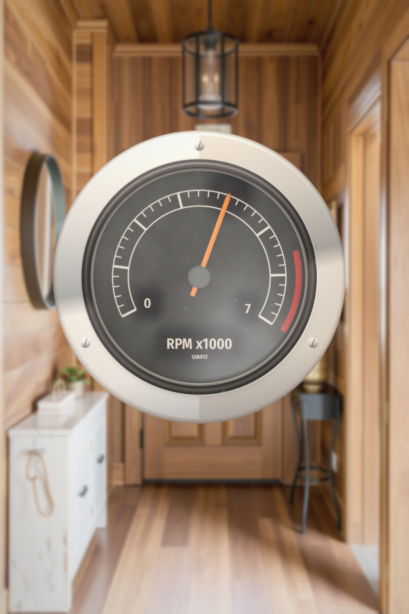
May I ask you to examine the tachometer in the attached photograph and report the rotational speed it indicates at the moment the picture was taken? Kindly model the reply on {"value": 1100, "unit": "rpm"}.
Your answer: {"value": 4000, "unit": "rpm"}
